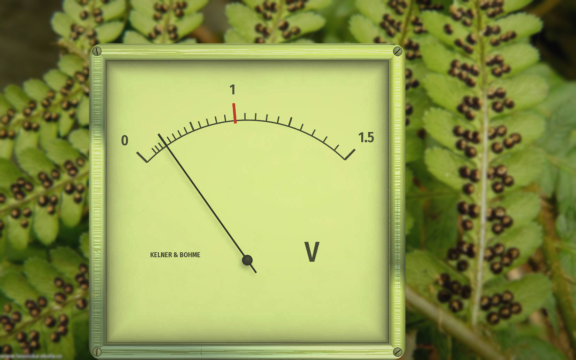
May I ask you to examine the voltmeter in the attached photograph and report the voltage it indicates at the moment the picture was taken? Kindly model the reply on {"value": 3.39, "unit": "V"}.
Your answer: {"value": 0.5, "unit": "V"}
